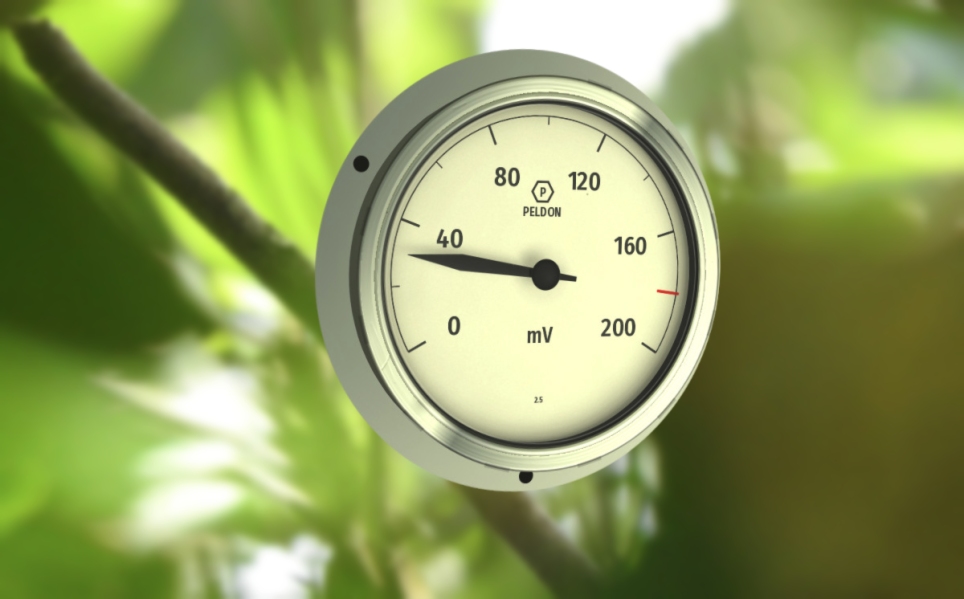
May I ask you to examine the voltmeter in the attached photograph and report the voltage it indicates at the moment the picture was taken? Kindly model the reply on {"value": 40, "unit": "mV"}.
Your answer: {"value": 30, "unit": "mV"}
